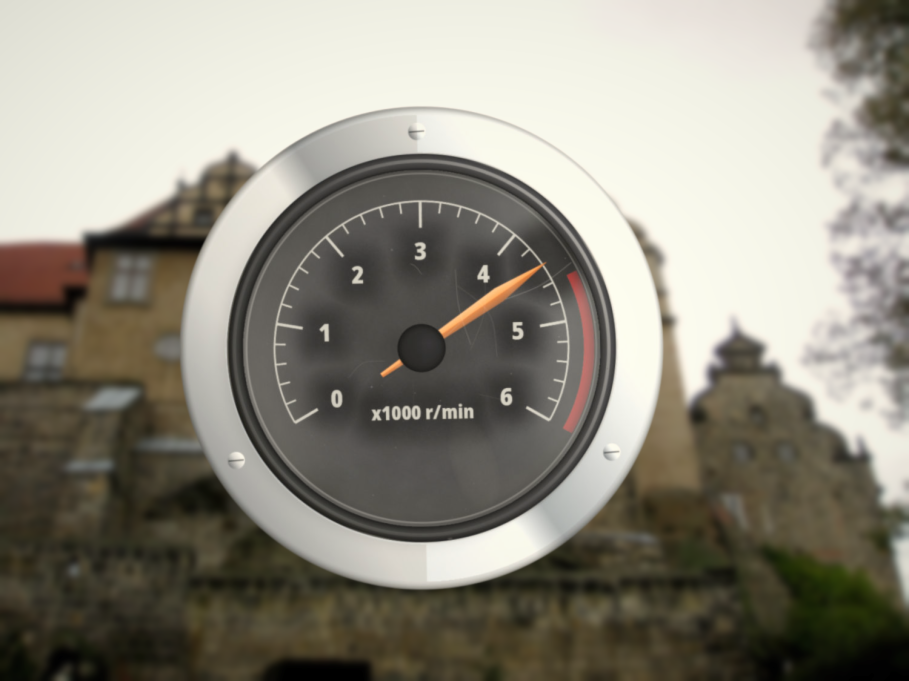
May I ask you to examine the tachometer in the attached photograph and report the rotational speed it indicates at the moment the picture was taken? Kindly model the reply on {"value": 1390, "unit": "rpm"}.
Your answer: {"value": 4400, "unit": "rpm"}
